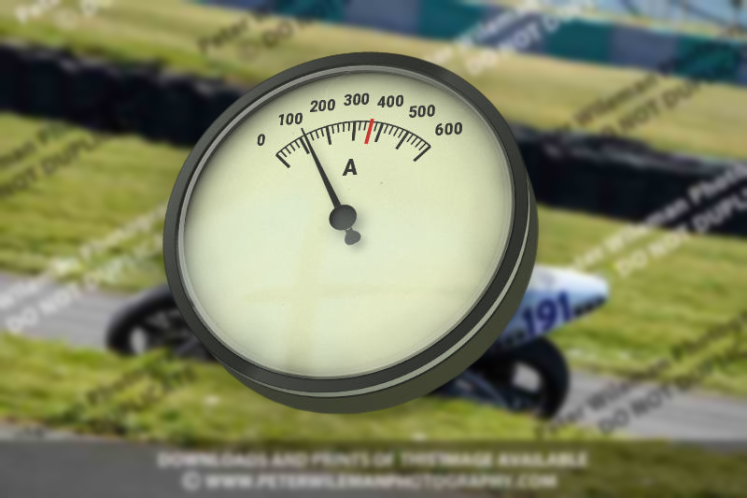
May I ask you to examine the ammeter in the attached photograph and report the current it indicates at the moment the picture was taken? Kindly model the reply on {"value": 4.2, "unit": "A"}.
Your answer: {"value": 120, "unit": "A"}
